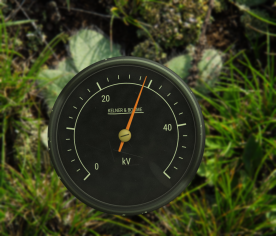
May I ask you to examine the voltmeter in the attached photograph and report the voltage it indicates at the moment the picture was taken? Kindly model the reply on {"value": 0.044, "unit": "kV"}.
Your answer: {"value": 29, "unit": "kV"}
